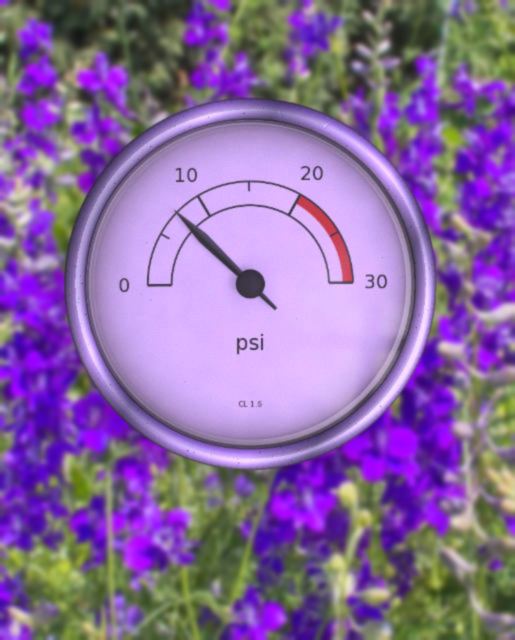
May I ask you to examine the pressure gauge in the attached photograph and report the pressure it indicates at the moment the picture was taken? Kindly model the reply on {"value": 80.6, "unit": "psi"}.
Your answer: {"value": 7.5, "unit": "psi"}
